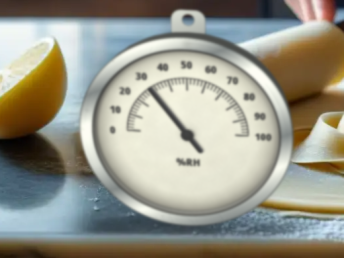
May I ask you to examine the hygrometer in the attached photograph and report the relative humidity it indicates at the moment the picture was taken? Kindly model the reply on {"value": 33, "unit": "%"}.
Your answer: {"value": 30, "unit": "%"}
